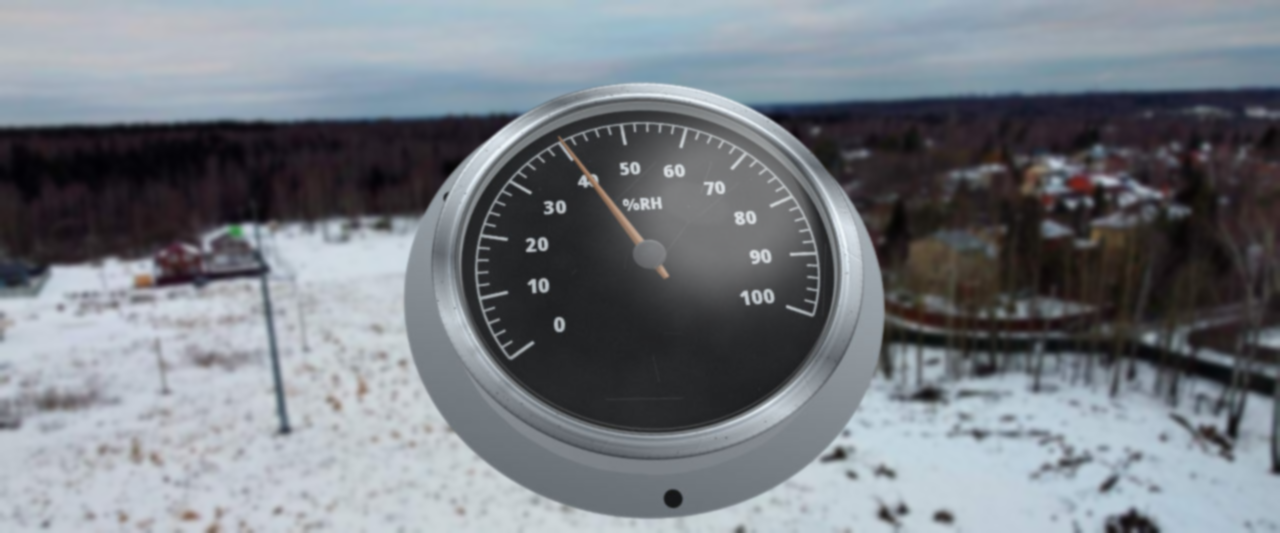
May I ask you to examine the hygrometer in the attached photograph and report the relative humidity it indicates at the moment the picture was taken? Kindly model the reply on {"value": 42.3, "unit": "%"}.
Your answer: {"value": 40, "unit": "%"}
